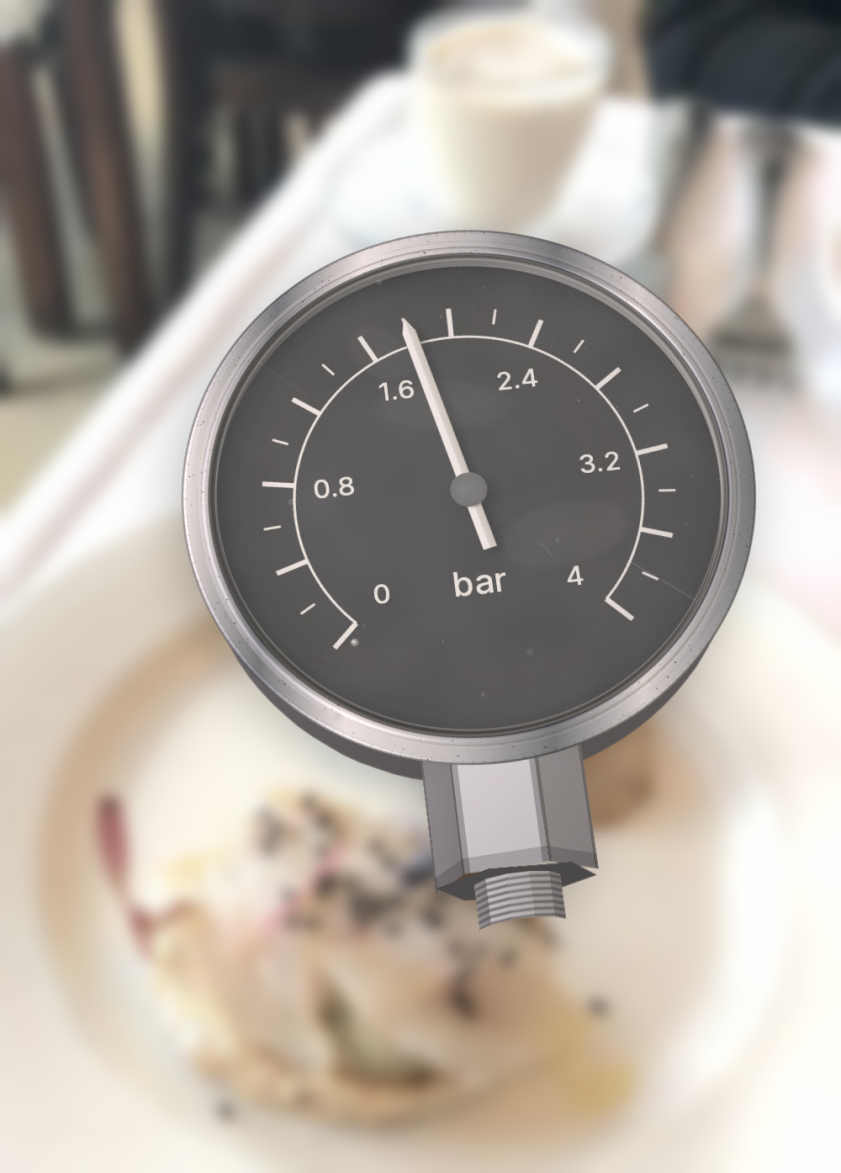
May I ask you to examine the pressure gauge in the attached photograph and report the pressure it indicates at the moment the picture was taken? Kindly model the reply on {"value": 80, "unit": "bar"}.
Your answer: {"value": 1.8, "unit": "bar"}
